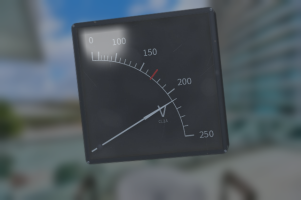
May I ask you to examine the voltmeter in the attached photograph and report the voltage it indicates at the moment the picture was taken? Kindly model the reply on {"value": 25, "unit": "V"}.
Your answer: {"value": 210, "unit": "V"}
